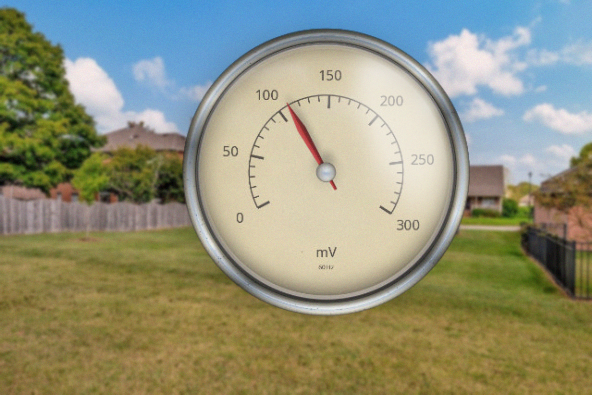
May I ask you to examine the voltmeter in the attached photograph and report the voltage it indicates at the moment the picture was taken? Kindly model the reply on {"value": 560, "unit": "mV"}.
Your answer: {"value": 110, "unit": "mV"}
